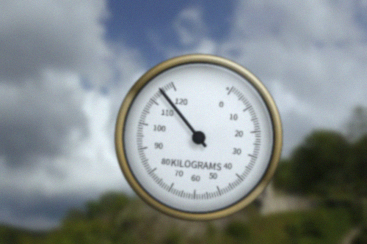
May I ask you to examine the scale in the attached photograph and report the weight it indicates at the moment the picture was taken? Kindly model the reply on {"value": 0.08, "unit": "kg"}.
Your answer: {"value": 115, "unit": "kg"}
